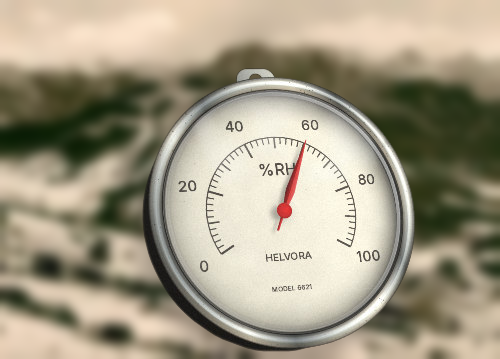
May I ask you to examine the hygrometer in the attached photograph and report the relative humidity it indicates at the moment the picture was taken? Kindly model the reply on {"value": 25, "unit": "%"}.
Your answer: {"value": 60, "unit": "%"}
